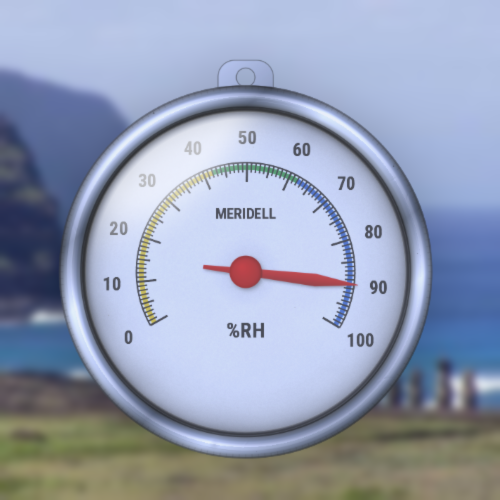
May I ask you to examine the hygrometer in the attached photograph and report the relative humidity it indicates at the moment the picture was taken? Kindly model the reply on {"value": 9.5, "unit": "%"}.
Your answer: {"value": 90, "unit": "%"}
